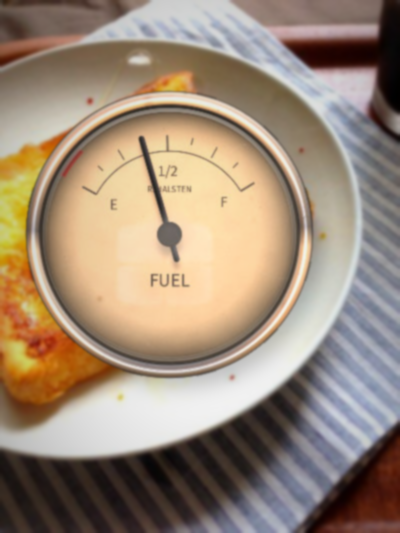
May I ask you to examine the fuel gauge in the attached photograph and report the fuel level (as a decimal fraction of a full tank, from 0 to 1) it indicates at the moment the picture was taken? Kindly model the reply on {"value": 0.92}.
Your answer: {"value": 0.375}
